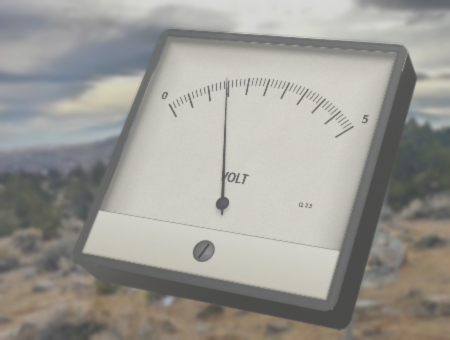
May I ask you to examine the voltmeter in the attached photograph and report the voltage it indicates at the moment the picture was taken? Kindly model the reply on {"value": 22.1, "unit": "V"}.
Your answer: {"value": 1.5, "unit": "V"}
